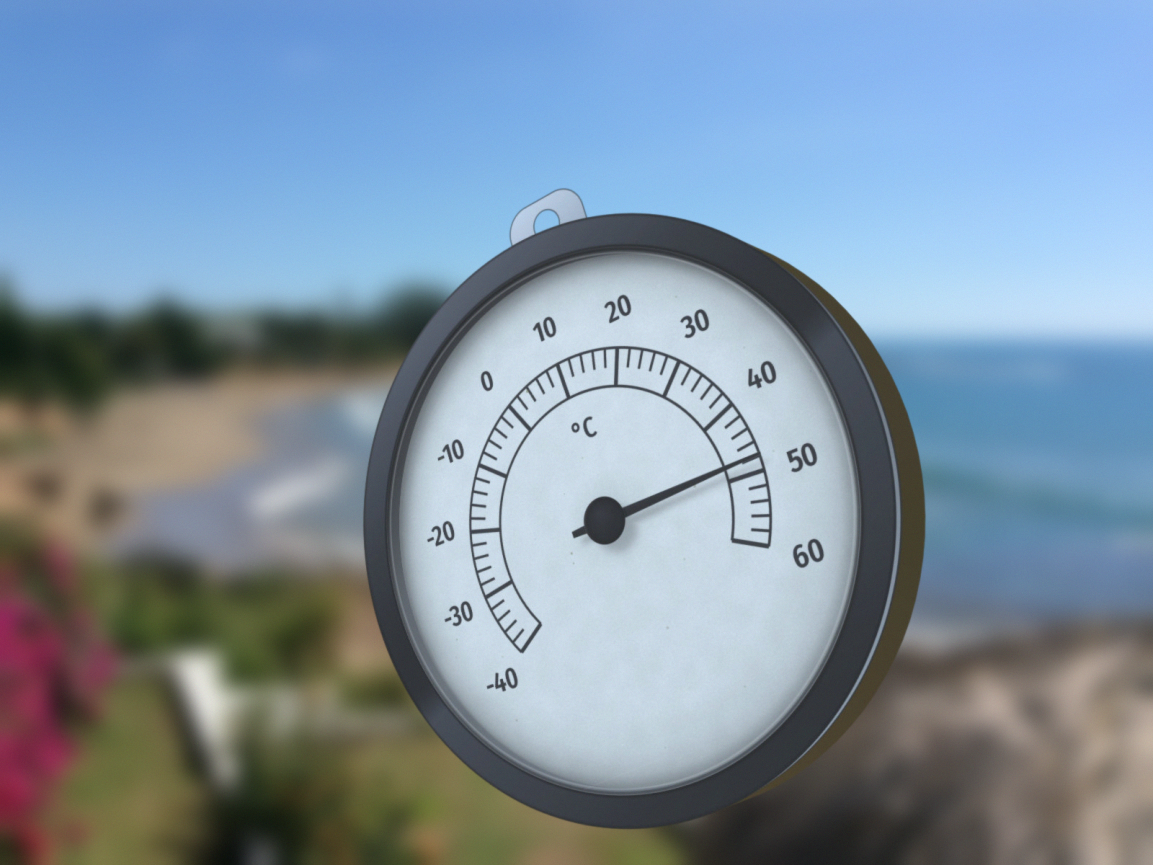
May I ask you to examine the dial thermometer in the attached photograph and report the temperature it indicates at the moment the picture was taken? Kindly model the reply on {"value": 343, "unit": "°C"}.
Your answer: {"value": 48, "unit": "°C"}
